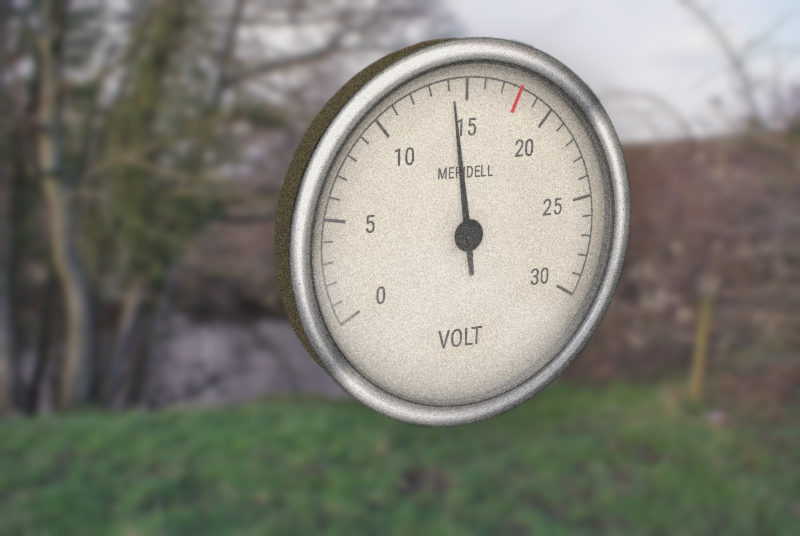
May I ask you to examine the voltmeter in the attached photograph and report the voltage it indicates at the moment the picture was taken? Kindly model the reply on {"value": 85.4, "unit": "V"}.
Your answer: {"value": 14, "unit": "V"}
